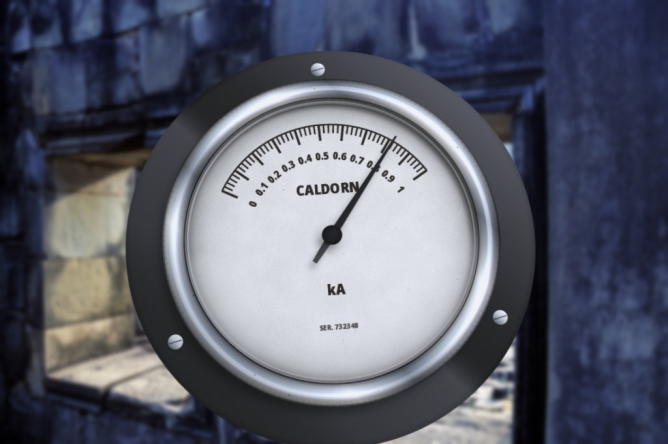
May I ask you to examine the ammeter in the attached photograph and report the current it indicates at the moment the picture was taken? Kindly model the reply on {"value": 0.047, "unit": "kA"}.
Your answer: {"value": 0.82, "unit": "kA"}
